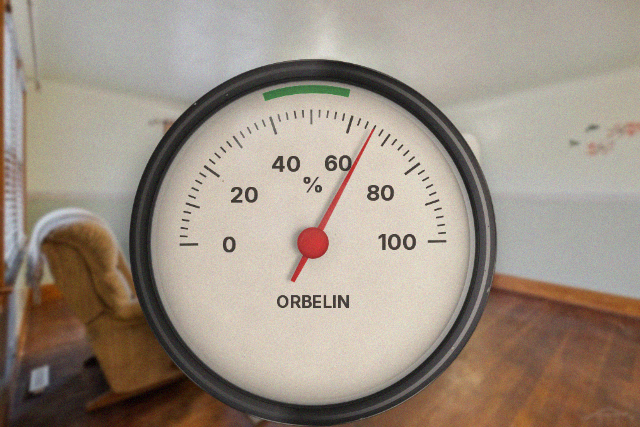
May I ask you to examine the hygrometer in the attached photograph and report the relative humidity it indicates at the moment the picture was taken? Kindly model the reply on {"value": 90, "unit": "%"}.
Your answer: {"value": 66, "unit": "%"}
